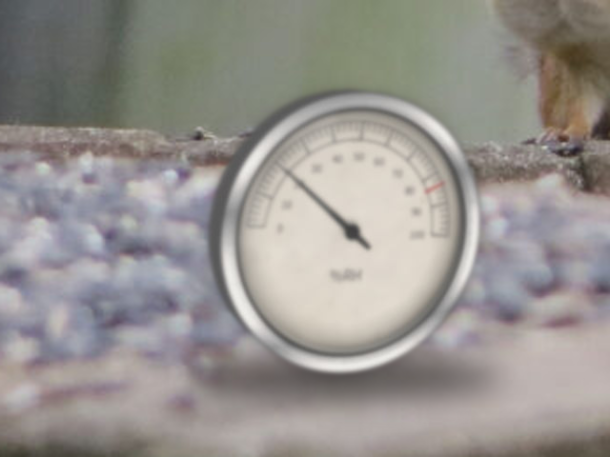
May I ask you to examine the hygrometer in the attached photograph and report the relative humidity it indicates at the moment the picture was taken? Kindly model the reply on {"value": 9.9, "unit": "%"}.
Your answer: {"value": 20, "unit": "%"}
